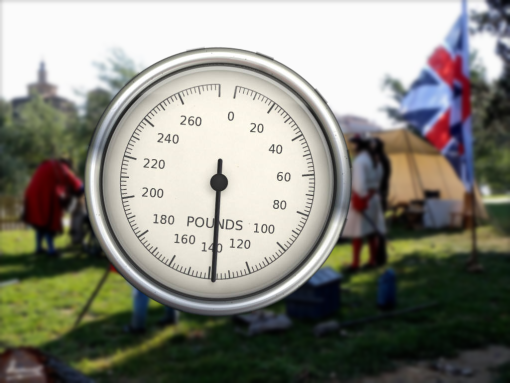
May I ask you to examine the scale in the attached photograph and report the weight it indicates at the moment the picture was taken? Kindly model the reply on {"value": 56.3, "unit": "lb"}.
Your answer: {"value": 138, "unit": "lb"}
